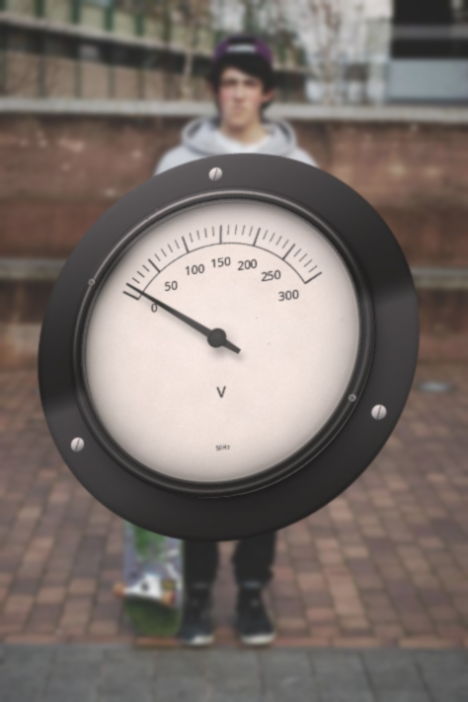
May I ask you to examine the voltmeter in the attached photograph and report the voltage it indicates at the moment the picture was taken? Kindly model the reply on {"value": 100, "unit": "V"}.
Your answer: {"value": 10, "unit": "V"}
